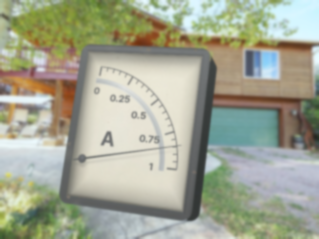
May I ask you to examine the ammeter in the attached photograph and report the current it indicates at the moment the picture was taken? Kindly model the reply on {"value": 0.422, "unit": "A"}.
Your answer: {"value": 0.85, "unit": "A"}
